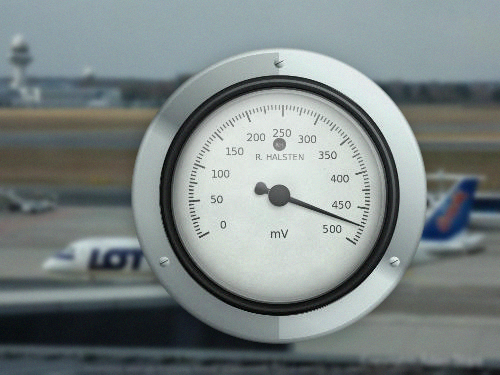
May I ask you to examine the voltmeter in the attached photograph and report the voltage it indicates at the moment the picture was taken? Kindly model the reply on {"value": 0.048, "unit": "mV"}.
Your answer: {"value": 475, "unit": "mV"}
